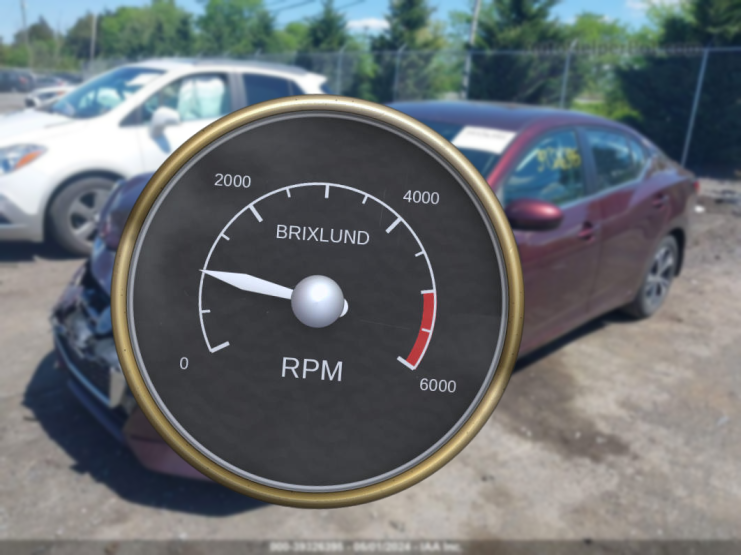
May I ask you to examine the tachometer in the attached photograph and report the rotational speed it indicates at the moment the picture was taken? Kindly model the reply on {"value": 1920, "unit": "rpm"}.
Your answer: {"value": 1000, "unit": "rpm"}
